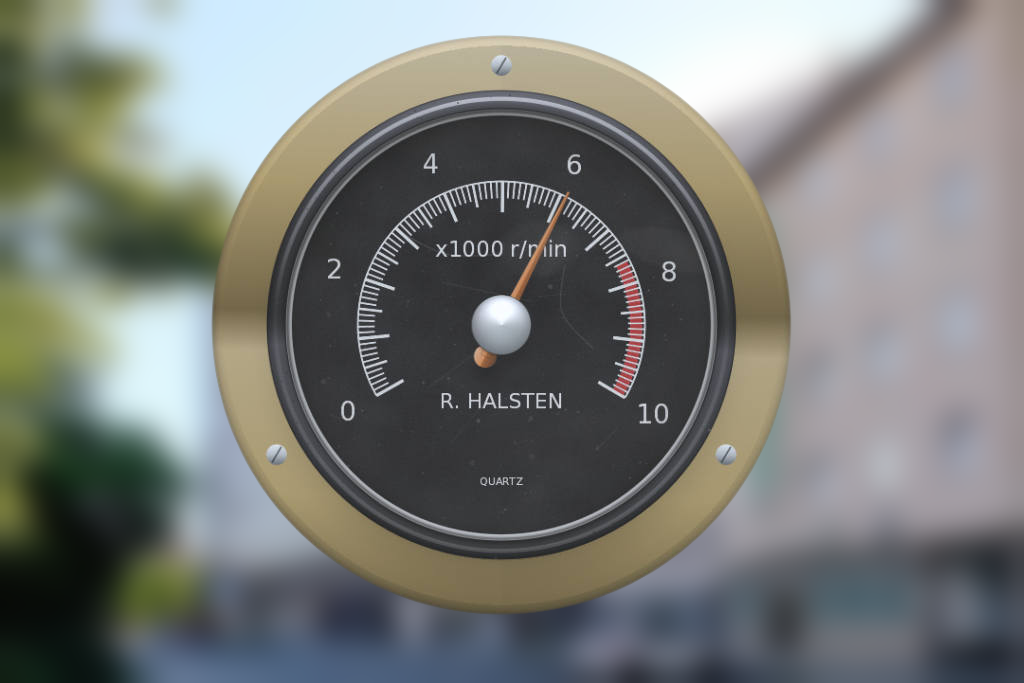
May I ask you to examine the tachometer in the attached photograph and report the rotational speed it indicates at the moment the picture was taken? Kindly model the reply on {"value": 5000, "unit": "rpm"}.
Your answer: {"value": 6100, "unit": "rpm"}
